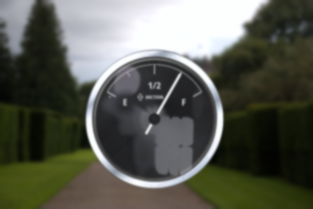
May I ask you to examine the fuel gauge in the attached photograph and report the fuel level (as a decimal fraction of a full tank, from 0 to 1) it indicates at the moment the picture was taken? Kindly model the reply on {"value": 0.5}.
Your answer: {"value": 0.75}
